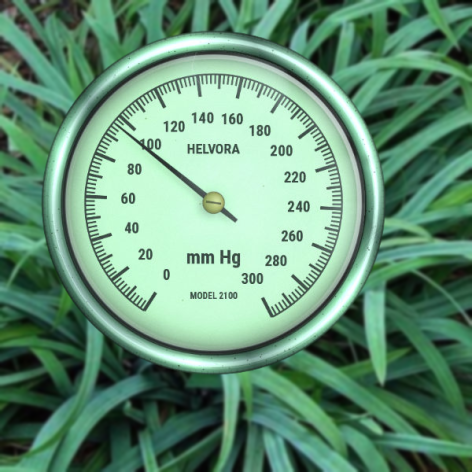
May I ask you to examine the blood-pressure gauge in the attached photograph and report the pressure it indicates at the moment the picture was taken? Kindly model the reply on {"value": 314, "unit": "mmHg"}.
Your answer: {"value": 96, "unit": "mmHg"}
